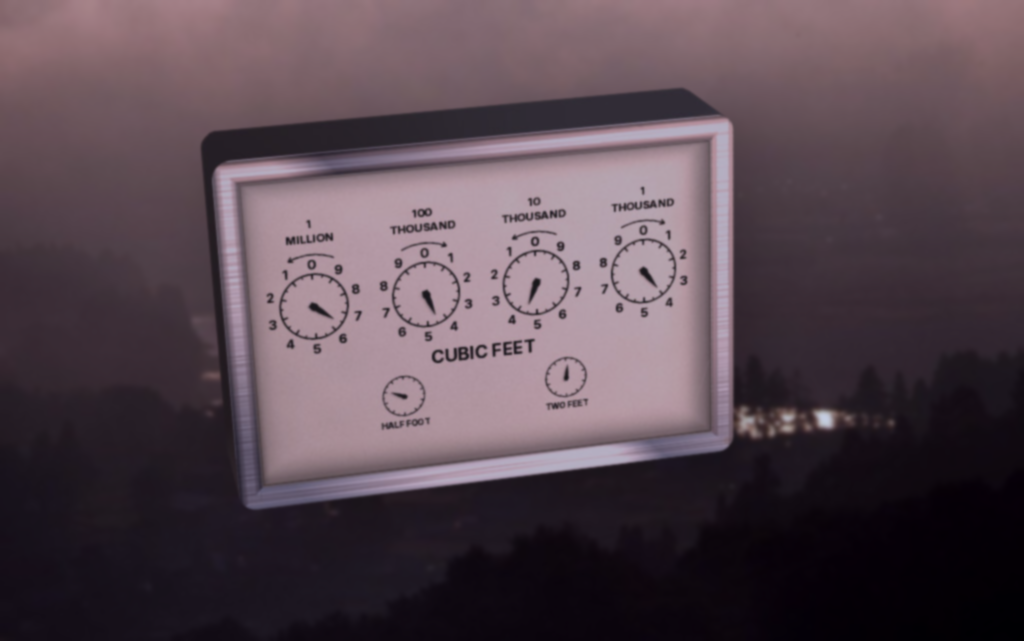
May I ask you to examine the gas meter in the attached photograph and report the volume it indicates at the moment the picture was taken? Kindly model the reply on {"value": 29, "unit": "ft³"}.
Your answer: {"value": 644400, "unit": "ft³"}
